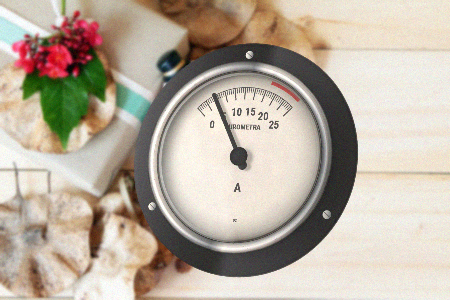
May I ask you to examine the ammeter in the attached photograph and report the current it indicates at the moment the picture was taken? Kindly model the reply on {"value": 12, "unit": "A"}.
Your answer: {"value": 5, "unit": "A"}
